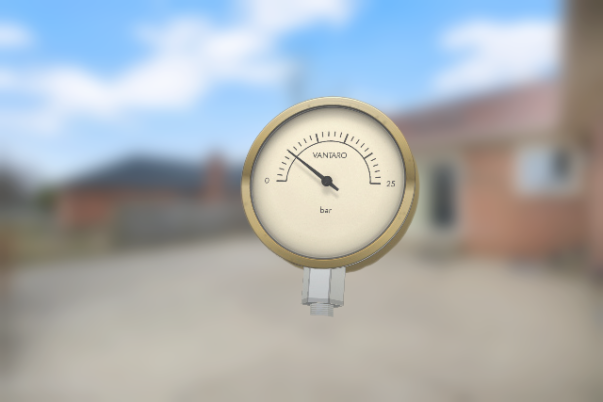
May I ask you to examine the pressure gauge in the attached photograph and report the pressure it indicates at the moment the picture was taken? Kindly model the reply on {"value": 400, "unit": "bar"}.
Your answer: {"value": 5, "unit": "bar"}
